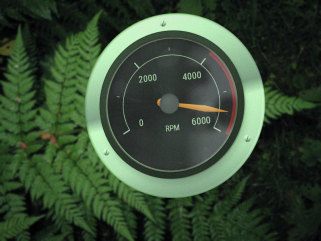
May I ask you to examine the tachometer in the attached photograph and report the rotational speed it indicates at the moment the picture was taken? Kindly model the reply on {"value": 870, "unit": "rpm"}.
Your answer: {"value": 5500, "unit": "rpm"}
